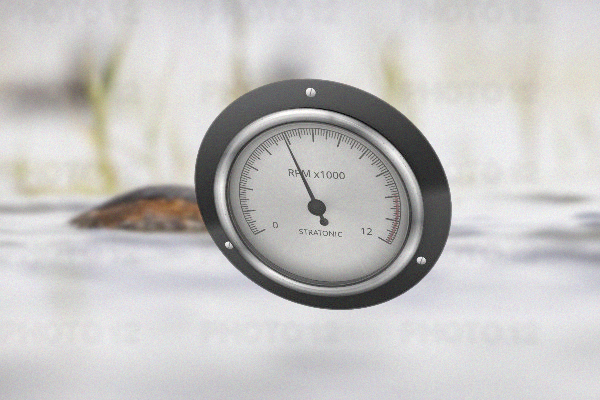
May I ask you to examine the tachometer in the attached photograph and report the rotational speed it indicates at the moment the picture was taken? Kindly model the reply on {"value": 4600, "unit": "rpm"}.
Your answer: {"value": 5000, "unit": "rpm"}
